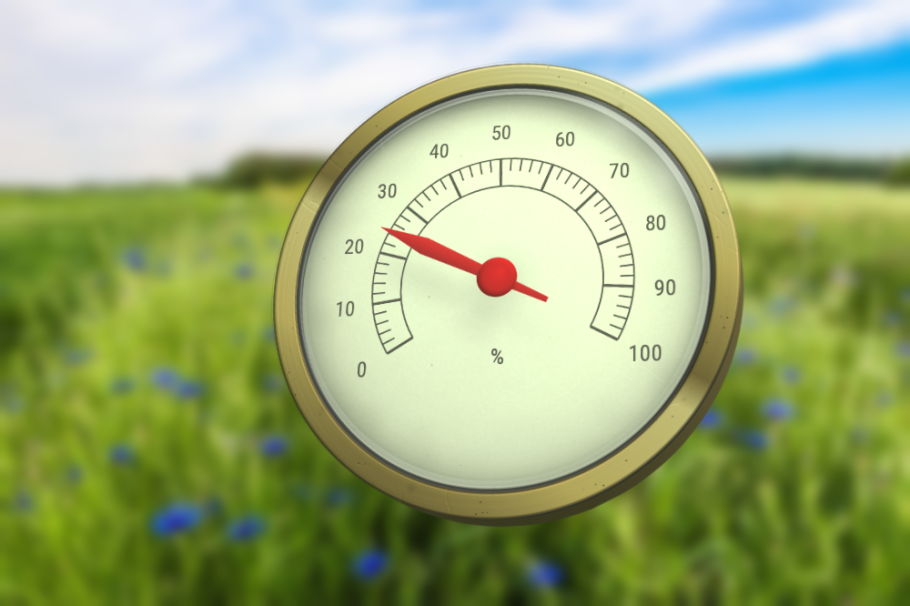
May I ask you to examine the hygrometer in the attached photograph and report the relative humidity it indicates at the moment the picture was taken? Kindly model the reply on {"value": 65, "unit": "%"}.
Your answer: {"value": 24, "unit": "%"}
